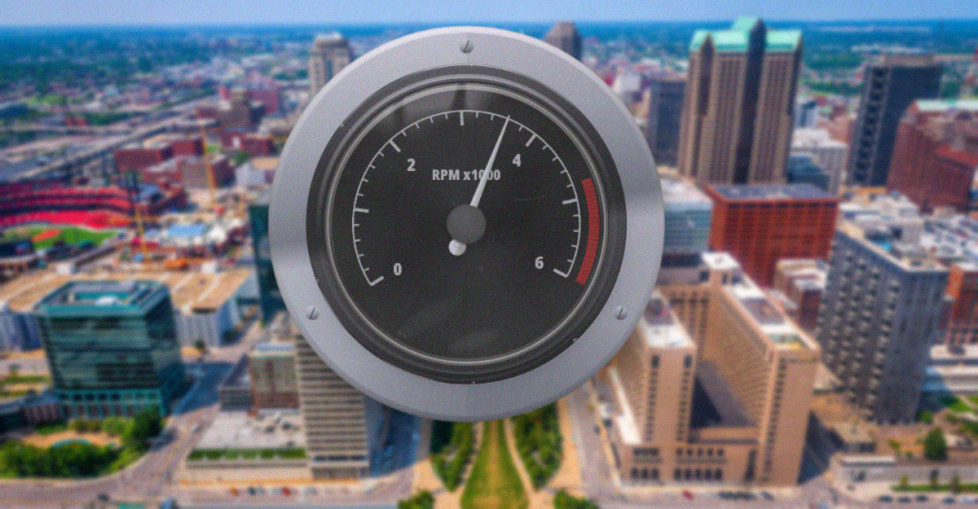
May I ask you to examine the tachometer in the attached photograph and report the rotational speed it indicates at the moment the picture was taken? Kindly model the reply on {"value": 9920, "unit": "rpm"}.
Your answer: {"value": 3600, "unit": "rpm"}
